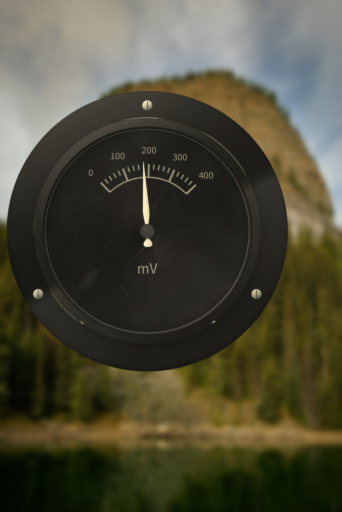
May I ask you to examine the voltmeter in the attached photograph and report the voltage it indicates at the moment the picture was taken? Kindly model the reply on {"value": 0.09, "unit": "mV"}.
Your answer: {"value": 180, "unit": "mV"}
